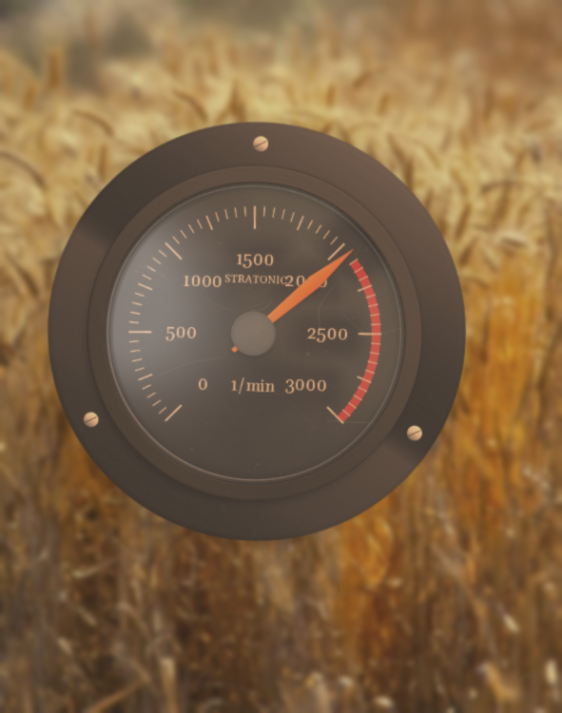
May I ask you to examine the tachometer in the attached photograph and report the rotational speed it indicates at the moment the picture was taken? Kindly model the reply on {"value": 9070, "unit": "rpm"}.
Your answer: {"value": 2050, "unit": "rpm"}
